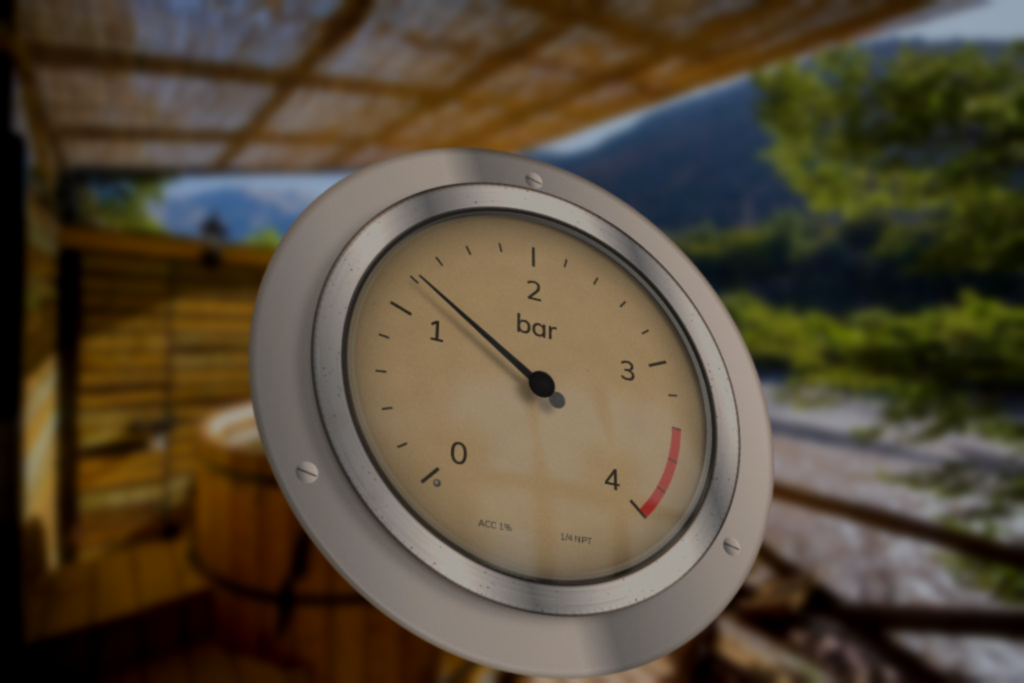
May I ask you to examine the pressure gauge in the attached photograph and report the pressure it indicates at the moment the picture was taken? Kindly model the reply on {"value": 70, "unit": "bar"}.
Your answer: {"value": 1.2, "unit": "bar"}
